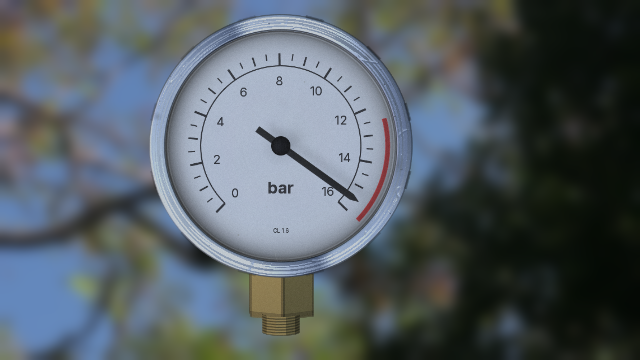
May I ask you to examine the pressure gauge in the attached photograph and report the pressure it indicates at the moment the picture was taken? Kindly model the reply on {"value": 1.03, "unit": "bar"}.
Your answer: {"value": 15.5, "unit": "bar"}
